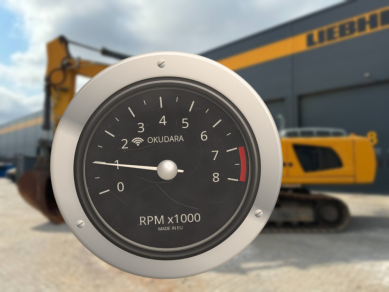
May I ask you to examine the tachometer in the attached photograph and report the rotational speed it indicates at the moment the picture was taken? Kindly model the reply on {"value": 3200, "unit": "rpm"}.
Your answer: {"value": 1000, "unit": "rpm"}
